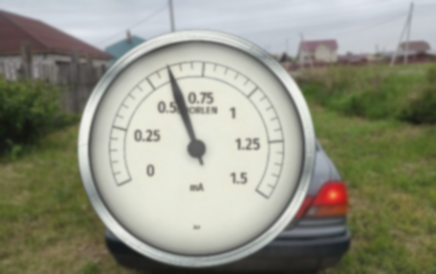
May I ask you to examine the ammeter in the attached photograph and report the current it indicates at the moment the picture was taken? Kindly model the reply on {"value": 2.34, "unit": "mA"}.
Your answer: {"value": 0.6, "unit": "mA"}
